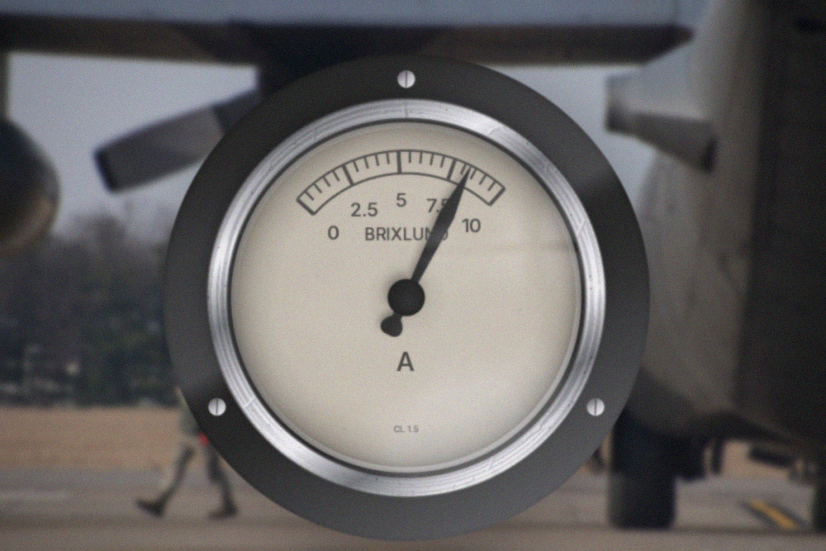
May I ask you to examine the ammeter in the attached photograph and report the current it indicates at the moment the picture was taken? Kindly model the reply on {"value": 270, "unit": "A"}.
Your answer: {"value": 8.25, "unit": "A"}
